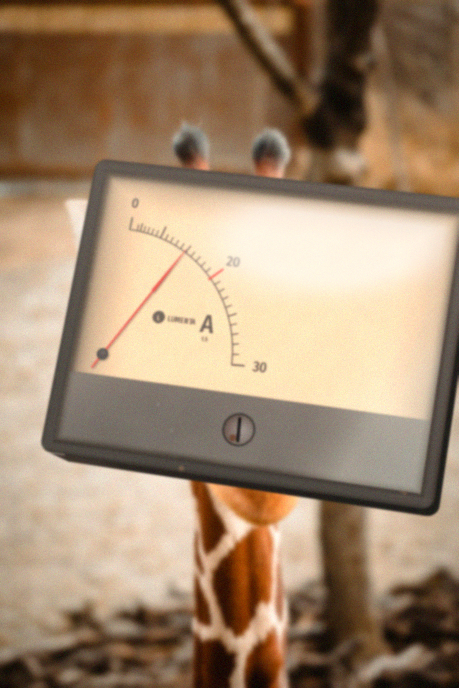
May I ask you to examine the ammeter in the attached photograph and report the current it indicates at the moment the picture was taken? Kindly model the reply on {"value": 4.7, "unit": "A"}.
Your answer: {"value": 15, "unit": "A"}
